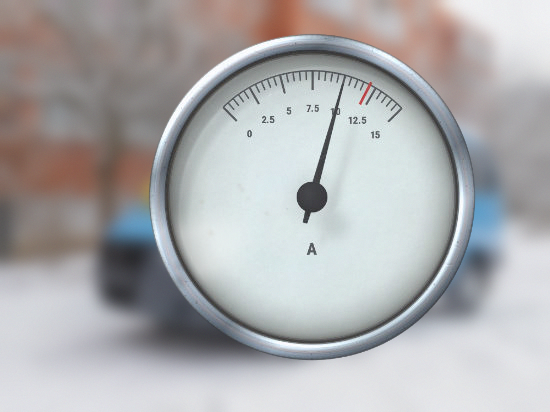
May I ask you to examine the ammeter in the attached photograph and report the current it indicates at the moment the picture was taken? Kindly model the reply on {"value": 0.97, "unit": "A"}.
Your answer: {"value": 10, "unit": "A"}
